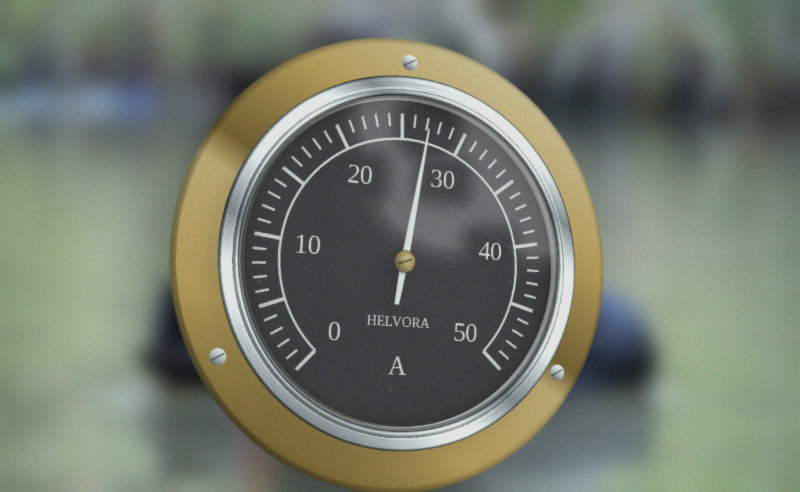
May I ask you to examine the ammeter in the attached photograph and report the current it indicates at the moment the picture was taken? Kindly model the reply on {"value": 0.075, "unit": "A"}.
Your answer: {"value": 27, "unit": "A"}
